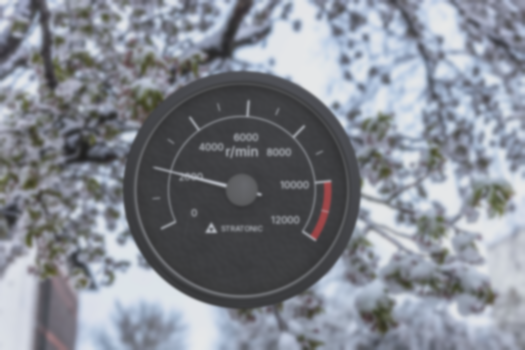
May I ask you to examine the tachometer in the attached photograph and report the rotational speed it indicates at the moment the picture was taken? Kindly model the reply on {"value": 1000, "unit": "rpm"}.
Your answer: {"value": 2000, "unit": "rpm"}
